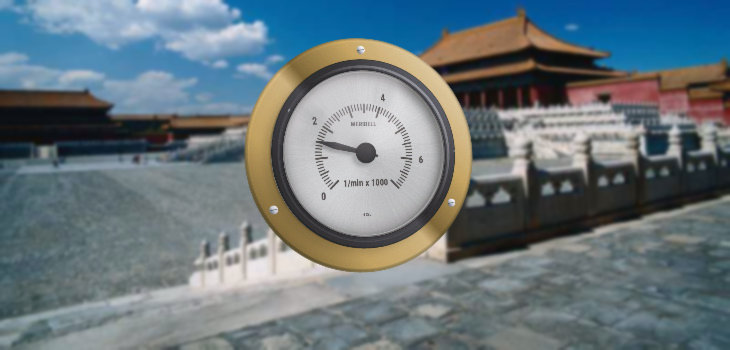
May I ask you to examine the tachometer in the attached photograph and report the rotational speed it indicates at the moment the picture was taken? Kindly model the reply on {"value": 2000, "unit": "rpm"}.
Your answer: {"value": 1500, "unit": "rpm"}
